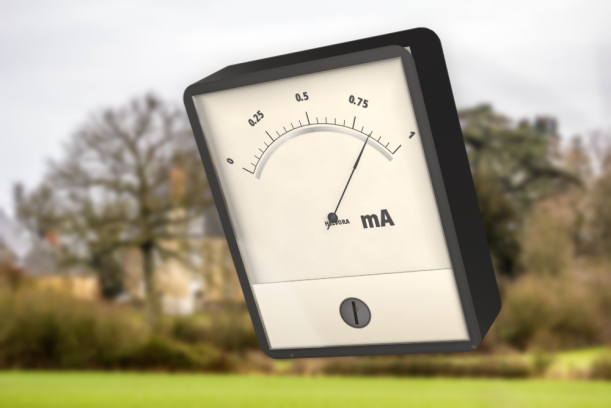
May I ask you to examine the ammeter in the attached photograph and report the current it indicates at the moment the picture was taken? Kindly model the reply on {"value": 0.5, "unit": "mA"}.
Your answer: {"value": 0.85, "unit": "mA"}
